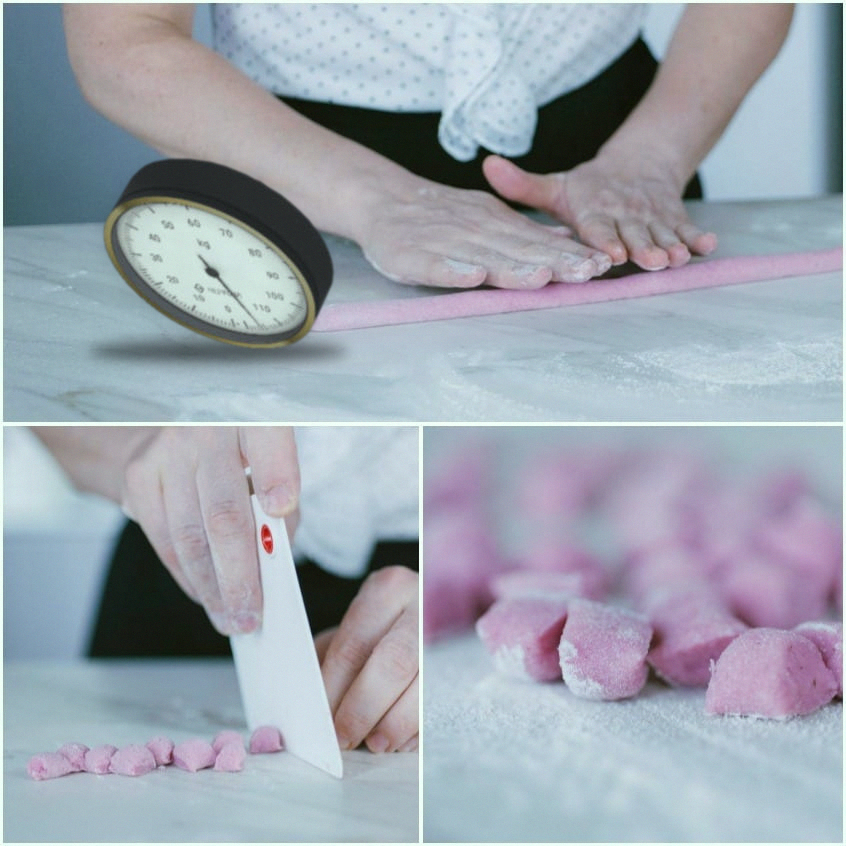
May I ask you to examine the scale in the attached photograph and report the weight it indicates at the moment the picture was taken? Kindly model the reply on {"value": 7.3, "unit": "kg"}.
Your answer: {"value": 115, "unit": "kg"}
